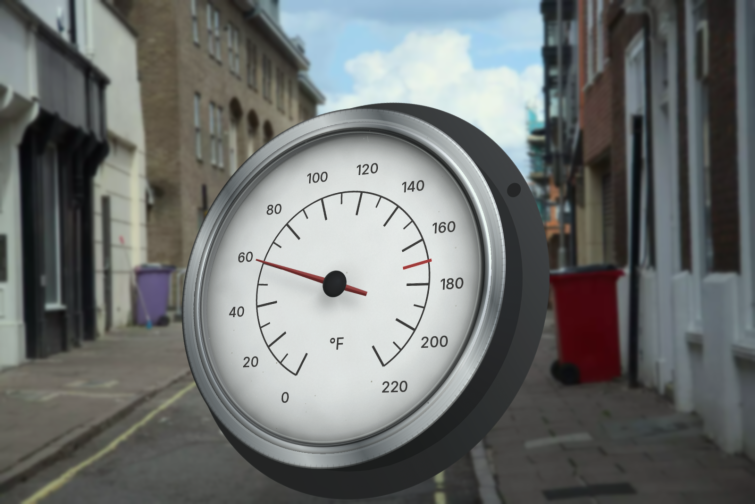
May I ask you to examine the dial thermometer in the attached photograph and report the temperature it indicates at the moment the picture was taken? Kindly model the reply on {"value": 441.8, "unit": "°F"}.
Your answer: {"value": 60, "unit": "°F"}
